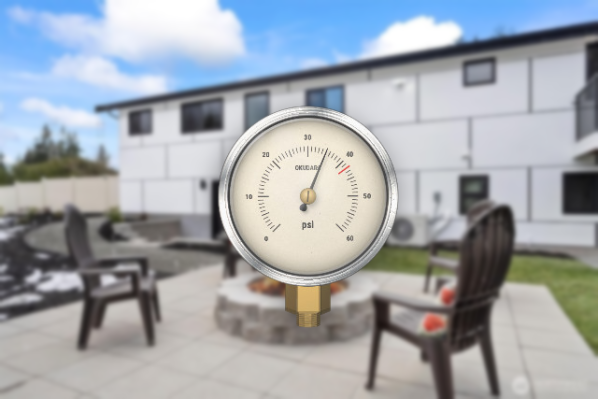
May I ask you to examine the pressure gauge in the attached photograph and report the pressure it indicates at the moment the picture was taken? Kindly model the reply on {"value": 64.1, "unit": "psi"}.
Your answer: {"value": 35, "unit": "psi"}
